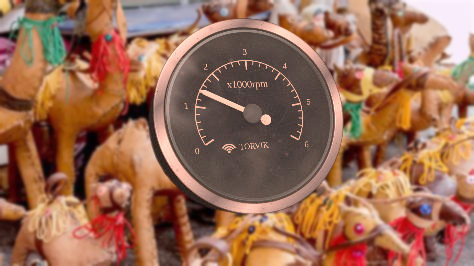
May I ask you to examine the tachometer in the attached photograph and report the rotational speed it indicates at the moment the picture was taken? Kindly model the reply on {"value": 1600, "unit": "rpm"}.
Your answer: {"value": 1400, "unit": "rpm"}
